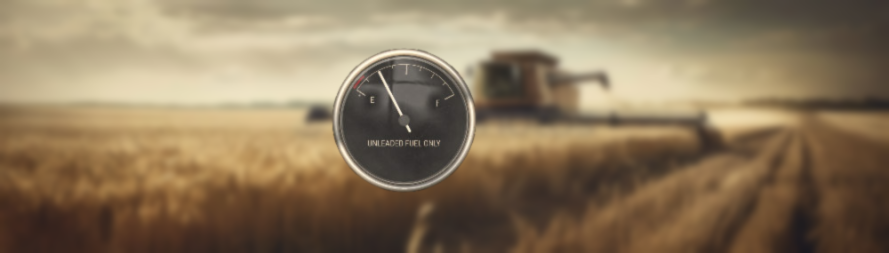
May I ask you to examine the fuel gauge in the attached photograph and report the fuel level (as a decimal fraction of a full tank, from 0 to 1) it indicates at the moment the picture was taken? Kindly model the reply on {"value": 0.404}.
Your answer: {"value": 0.25}
